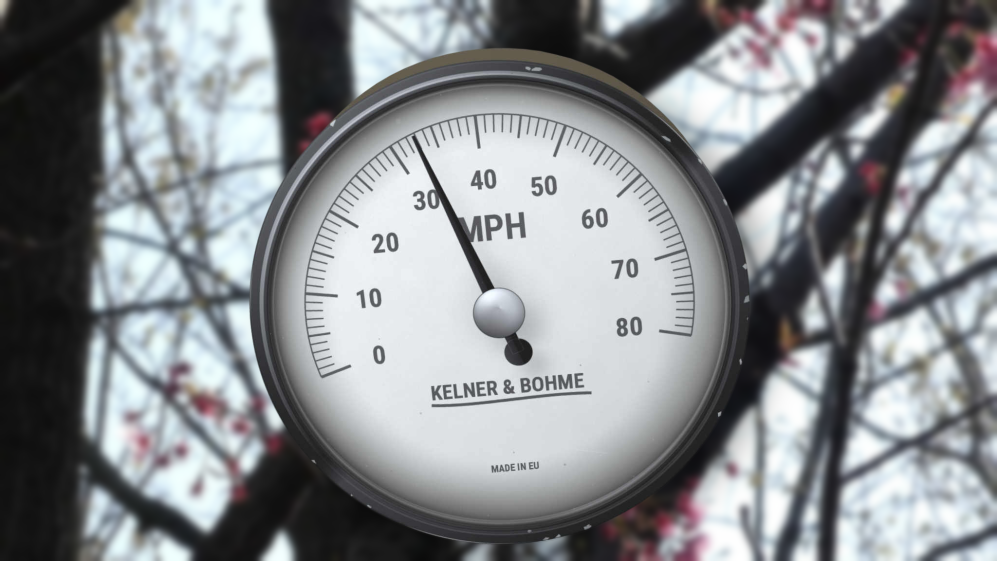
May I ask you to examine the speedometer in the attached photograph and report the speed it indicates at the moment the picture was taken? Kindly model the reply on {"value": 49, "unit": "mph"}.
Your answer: {"value": 33, "unit": "mph"}
